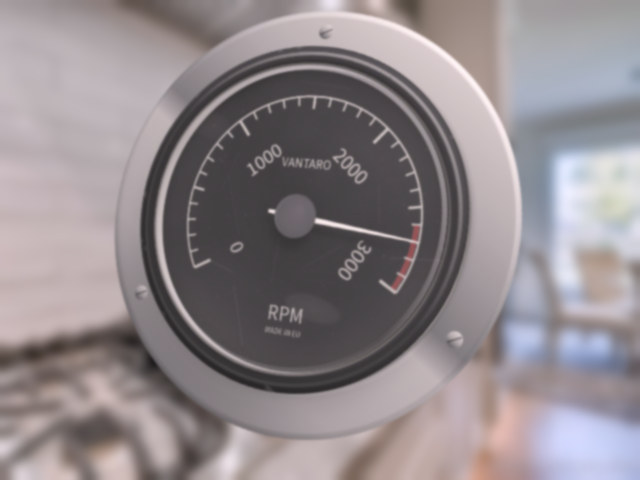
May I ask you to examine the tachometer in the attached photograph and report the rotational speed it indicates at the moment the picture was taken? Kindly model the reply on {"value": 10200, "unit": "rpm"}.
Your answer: {"value": 2700, "unit": "rpm"}
